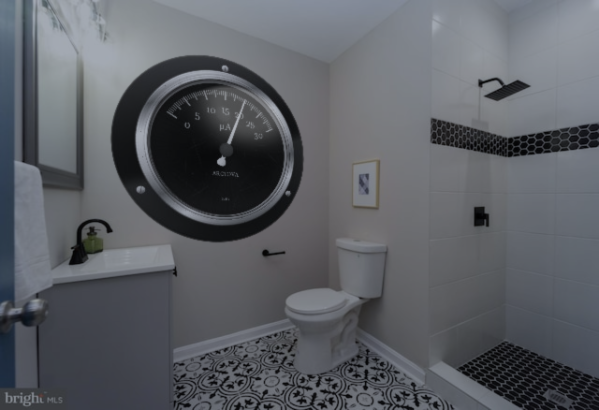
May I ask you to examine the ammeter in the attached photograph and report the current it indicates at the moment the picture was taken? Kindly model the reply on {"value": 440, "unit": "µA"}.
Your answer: {"value": 20, "unit": "µA"}
